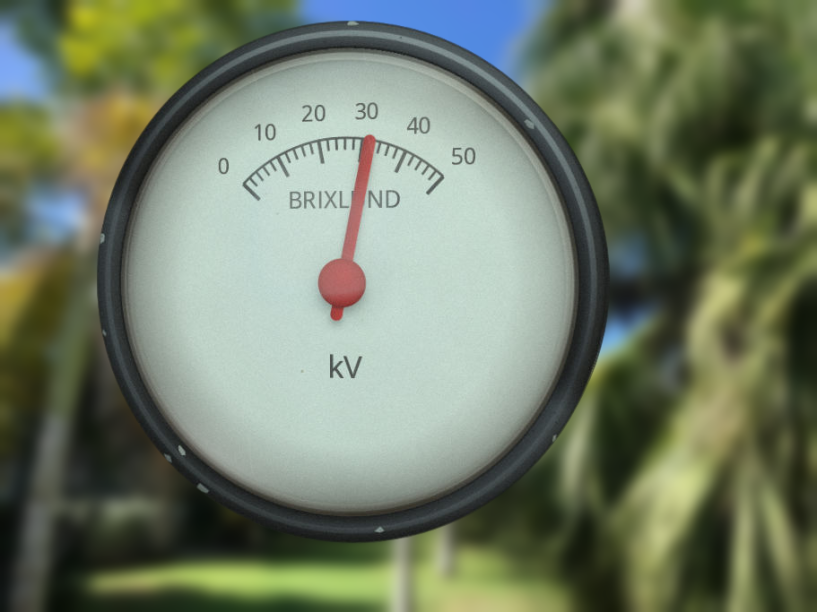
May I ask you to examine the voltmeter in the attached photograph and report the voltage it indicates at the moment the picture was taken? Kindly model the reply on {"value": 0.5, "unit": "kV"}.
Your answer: {"value": 32, "unit": "kV"}
